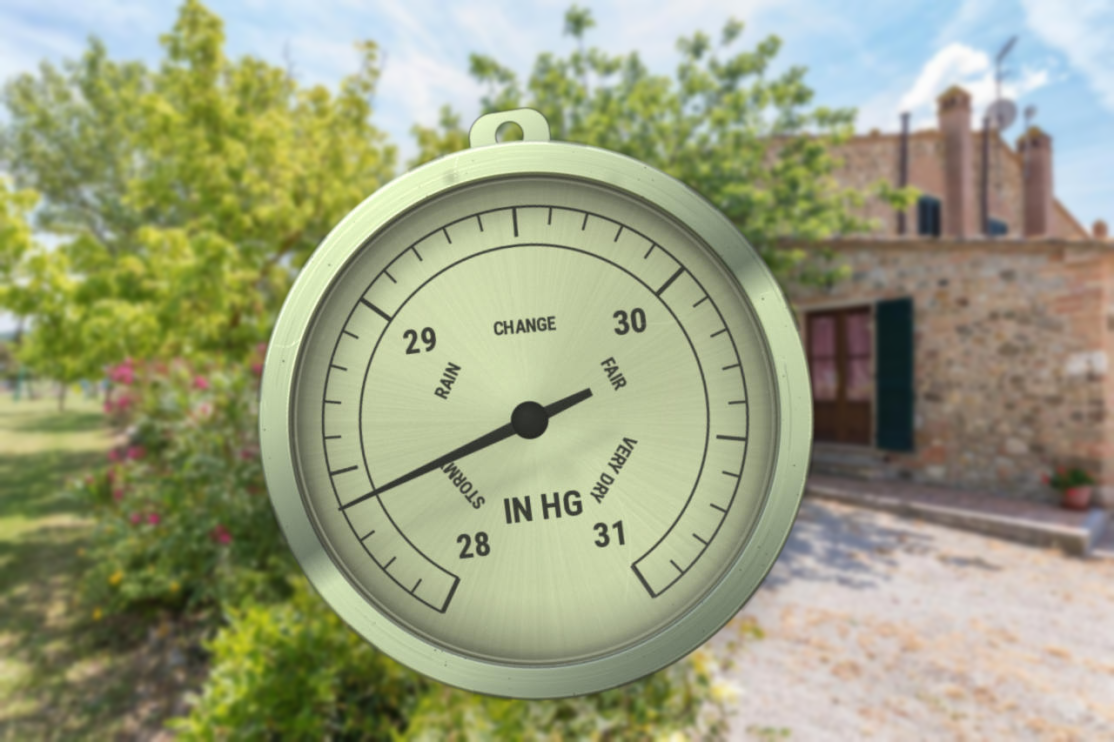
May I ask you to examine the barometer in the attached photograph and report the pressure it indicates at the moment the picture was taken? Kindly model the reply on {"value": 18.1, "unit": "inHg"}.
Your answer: {"value": 28.4, "unit": "inHg"}
